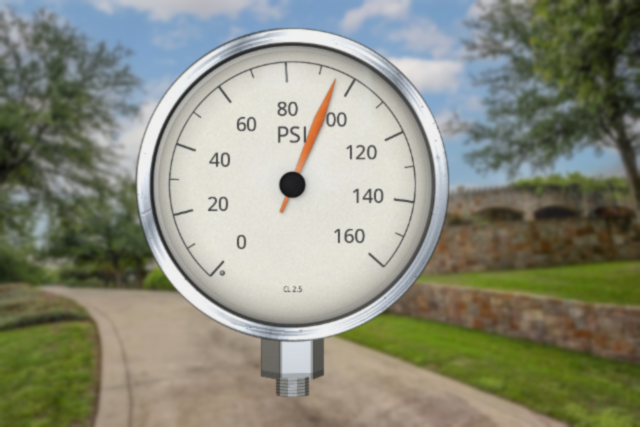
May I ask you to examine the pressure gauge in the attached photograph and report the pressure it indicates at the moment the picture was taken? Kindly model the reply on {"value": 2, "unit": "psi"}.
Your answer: {"value": 95, "unit": "psi"}
